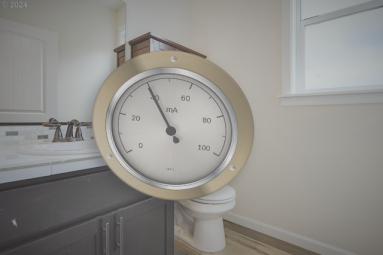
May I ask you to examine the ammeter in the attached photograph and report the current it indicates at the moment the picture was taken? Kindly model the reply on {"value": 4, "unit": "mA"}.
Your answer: {"value": 40, "unit": "mA"}
